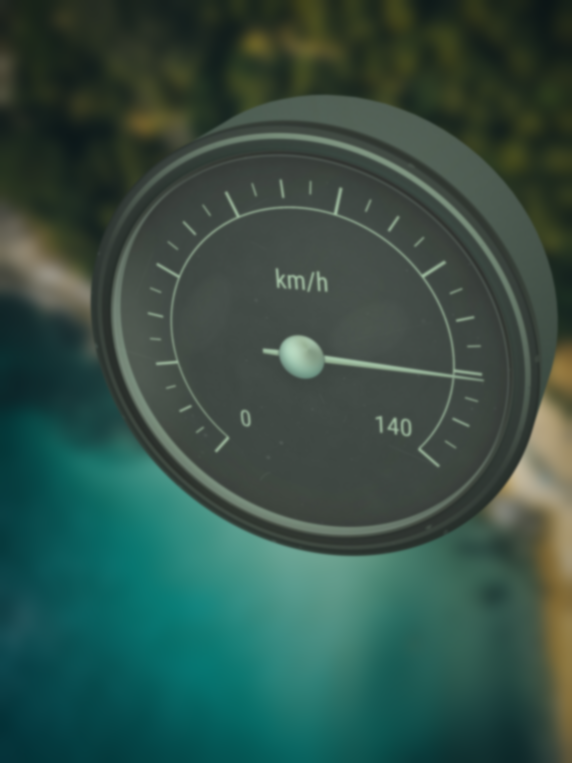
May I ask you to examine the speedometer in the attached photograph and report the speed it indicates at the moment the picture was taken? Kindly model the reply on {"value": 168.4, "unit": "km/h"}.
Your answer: {"value": 120, "unit": "km/h"}
